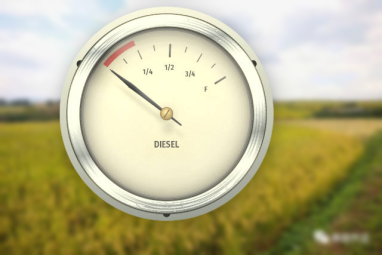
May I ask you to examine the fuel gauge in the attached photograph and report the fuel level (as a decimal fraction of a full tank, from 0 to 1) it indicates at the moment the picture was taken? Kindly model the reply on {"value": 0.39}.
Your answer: {"value": 0}
